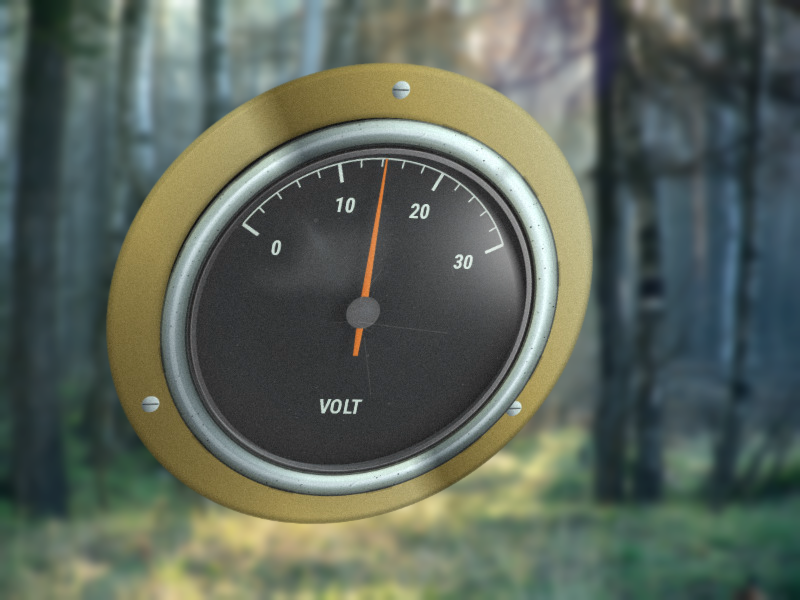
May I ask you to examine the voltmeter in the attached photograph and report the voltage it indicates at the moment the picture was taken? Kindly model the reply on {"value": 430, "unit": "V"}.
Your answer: {"value": 14, "unit": "V"}
